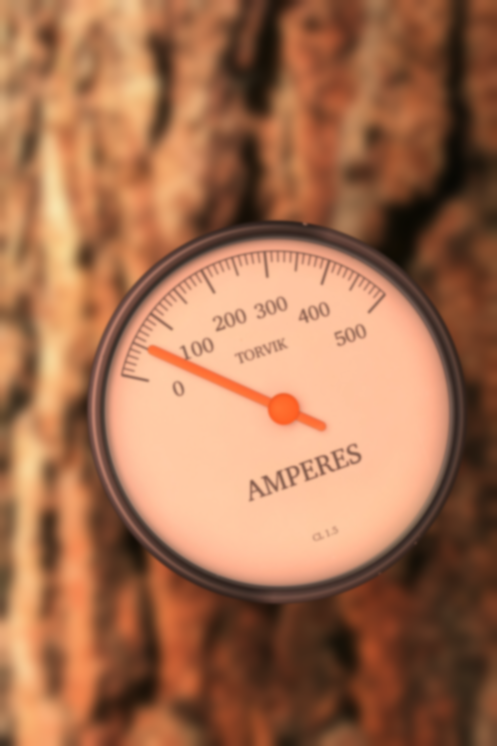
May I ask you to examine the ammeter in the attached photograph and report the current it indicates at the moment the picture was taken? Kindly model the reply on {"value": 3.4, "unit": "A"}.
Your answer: {"value": 50, "unit": "A"}
